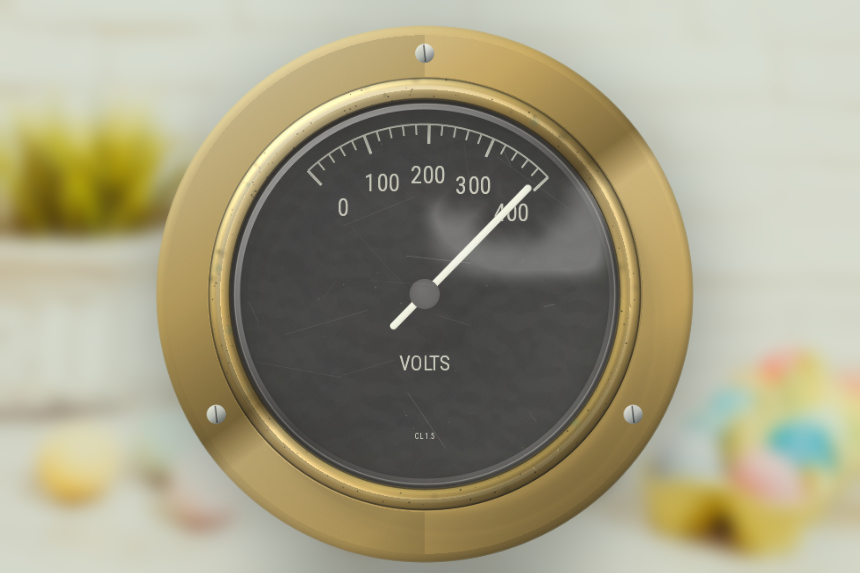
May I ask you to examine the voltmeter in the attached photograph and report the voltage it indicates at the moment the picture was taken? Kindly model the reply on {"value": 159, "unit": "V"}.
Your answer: {"value": 390, "unit": "V"}
